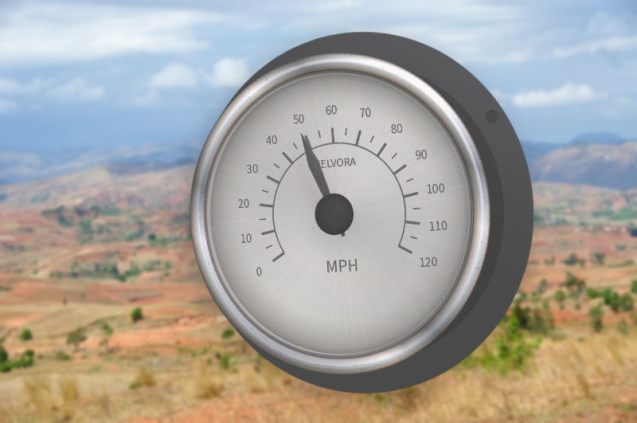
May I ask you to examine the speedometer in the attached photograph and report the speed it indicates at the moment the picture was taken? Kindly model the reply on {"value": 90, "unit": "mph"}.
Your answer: {"value": 50, "unit": "mph"}
